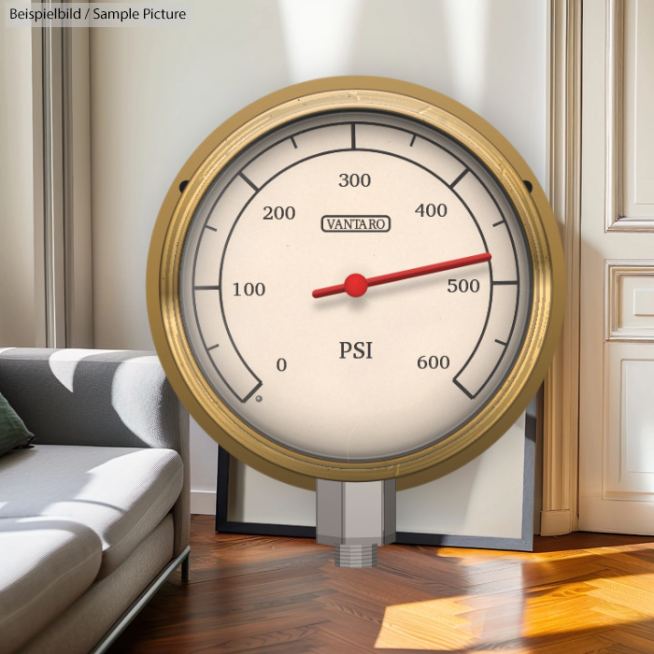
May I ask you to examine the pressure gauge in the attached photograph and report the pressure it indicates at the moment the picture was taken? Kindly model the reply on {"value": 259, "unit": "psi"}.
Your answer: {"value": 475, "unit": "psi"}
